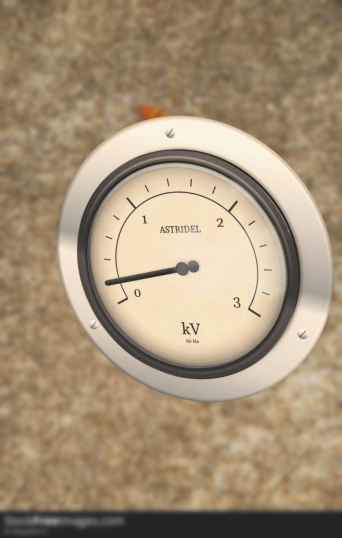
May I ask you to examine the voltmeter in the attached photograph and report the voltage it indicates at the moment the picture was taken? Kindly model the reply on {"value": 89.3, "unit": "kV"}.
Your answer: {"value": 0.2, "unit": "kV"}
